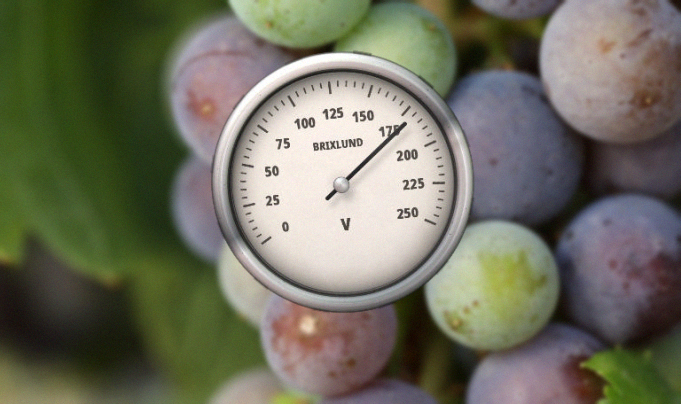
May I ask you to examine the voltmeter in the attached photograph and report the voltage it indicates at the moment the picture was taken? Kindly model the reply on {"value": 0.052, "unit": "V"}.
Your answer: {"value": 180, "unit": "V"}
